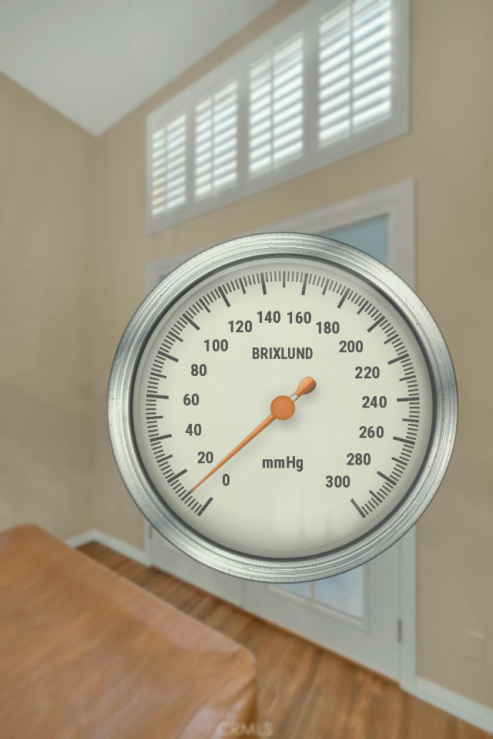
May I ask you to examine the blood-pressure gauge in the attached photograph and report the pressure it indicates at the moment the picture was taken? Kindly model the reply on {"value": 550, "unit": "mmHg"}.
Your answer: {"value": 10, "unit": "mmHg"}
